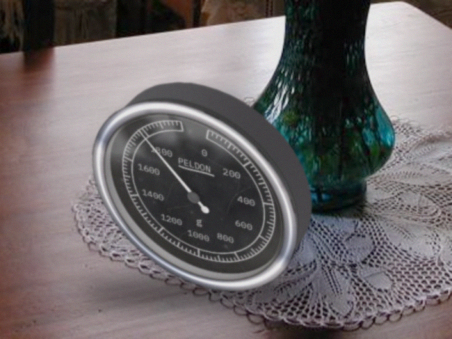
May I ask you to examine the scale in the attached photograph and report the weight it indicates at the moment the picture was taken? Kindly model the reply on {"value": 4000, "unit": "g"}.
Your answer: {"value": 1800, "unit": "g"}
